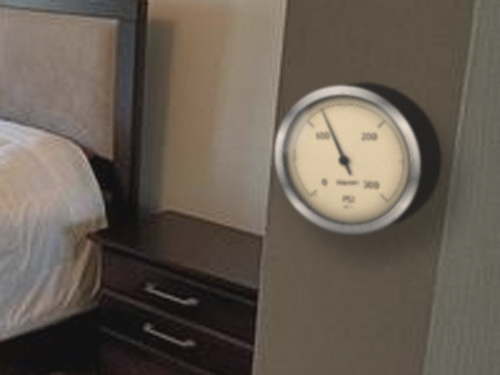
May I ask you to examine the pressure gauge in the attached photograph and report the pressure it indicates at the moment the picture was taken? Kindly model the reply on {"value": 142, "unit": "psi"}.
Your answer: {"value": 125, "unit": "psi"}
